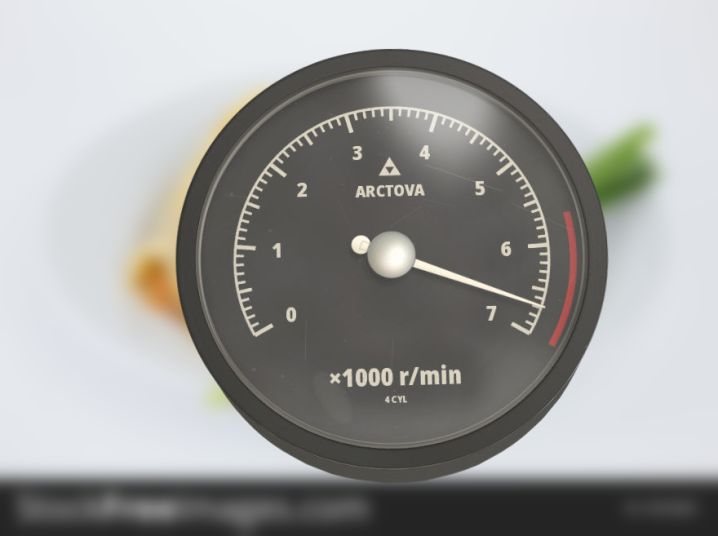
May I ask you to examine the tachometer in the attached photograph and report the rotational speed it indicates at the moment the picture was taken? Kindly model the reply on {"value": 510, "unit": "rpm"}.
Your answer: {"value": 6700, "unit": "rpm"}
